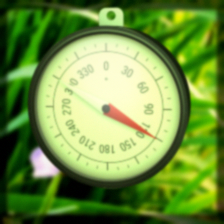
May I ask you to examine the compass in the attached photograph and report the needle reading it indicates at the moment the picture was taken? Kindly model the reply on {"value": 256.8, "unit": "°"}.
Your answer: {"value": 120, "unit": "°"}
